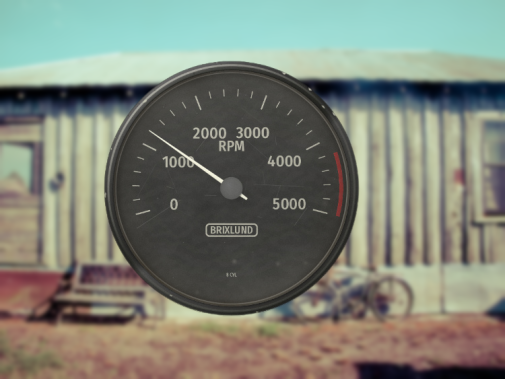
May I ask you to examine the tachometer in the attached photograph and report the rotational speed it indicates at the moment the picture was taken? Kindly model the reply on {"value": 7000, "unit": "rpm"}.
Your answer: {"value": 1200, "unit": "rpm"}
